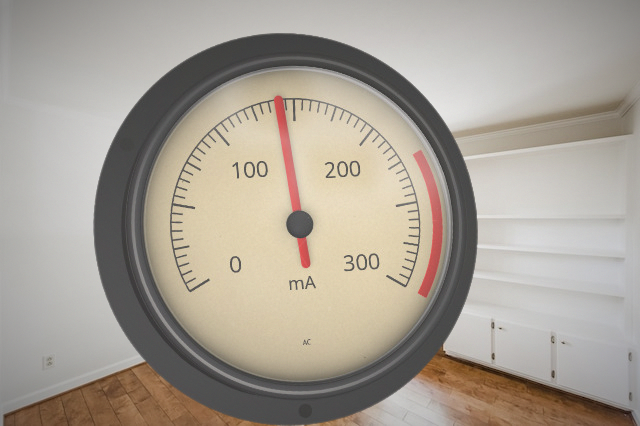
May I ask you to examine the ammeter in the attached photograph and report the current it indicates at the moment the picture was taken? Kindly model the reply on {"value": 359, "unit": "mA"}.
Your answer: {"value": 140, "unit": "mA"}
